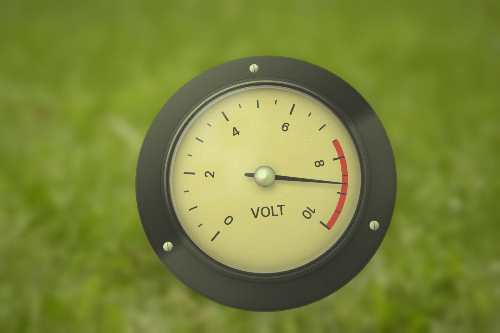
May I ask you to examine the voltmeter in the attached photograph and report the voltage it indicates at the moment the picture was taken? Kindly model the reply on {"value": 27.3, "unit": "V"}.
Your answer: {"value": 8.75, "unit": "V"}
